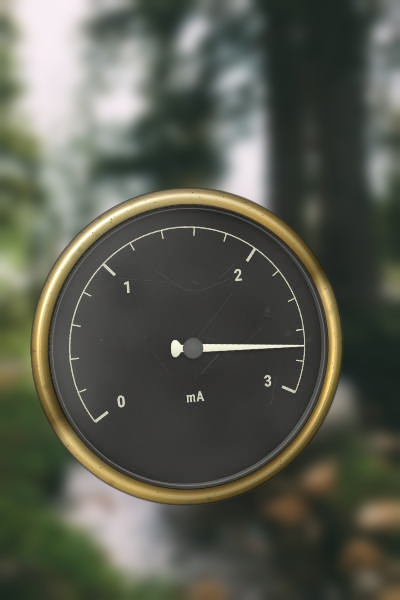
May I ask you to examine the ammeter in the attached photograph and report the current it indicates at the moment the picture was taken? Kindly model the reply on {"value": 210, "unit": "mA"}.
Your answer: {"value": 2.7, "unit": "mA"}
